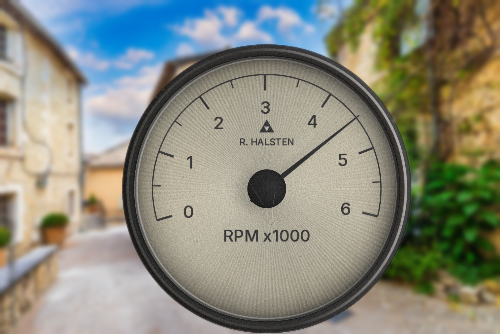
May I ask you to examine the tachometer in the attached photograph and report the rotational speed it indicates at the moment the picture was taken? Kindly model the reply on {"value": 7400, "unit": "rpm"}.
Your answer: {"value": 4500, "unit": "rpm"}
